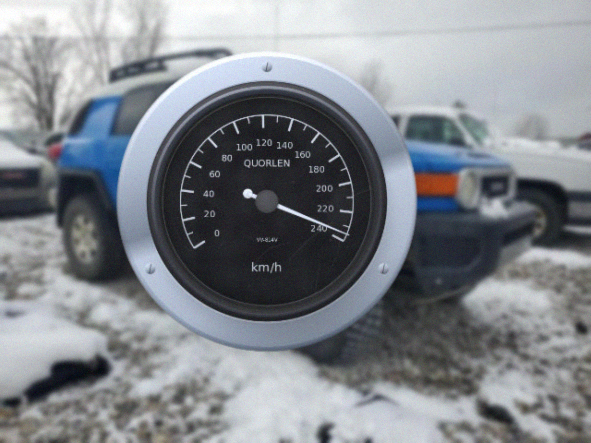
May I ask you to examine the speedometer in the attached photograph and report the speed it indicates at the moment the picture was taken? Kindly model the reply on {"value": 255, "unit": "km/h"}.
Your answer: {"value": 235, "unit": "km/h"}
